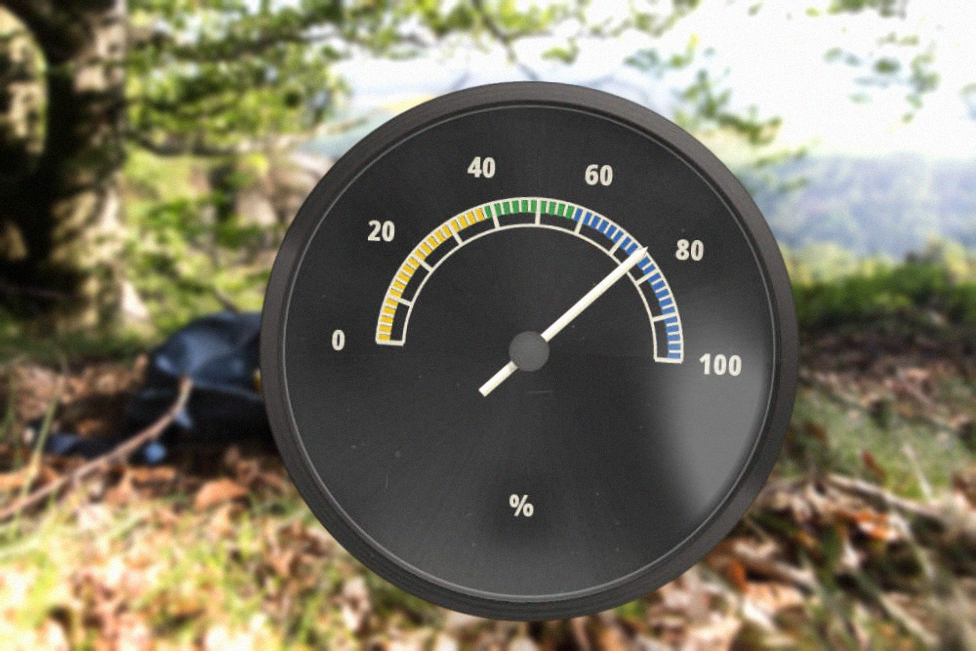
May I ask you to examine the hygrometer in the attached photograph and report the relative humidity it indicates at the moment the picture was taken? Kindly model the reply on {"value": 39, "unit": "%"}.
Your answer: {"value": 75, "unit": "%"}
